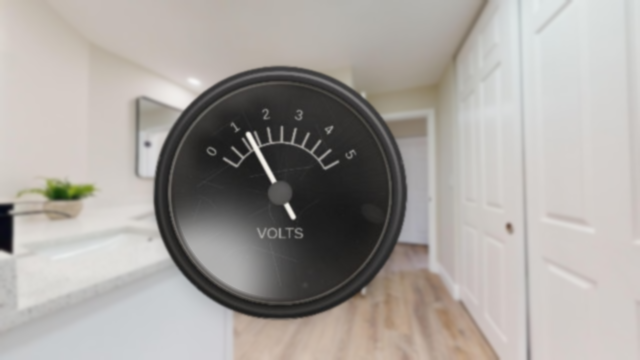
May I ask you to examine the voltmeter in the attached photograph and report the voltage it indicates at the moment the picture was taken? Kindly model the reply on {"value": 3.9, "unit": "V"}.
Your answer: {"value": 1.25, "unit": "V"}
